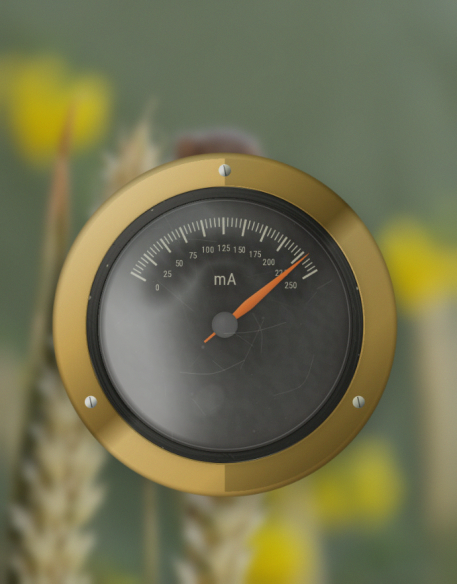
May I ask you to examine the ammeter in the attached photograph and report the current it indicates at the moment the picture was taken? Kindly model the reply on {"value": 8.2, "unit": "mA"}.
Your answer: {"value": 230, "unit": "mA"}
